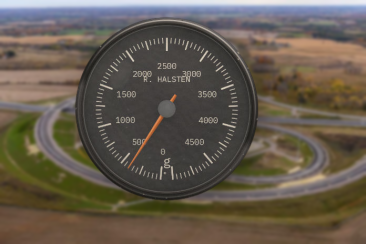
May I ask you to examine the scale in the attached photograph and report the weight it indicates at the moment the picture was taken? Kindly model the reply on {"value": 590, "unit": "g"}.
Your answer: {"value": 400, "unit": "g"}
